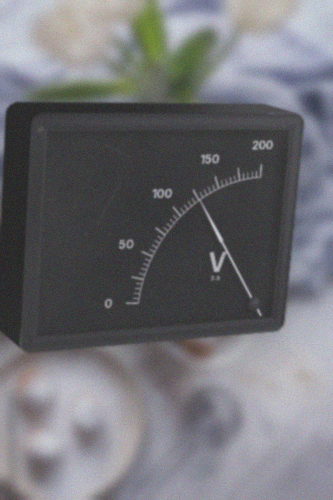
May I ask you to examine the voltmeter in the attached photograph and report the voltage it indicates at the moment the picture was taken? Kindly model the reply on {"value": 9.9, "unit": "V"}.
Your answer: {"value": 125, "unit": "V"}
